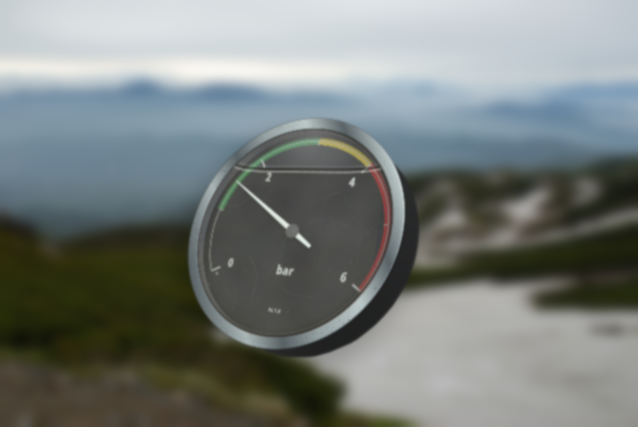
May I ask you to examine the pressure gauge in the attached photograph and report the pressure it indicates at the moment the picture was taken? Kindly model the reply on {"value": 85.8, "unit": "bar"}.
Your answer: {"value": 1.5, "unit": "bar"}
